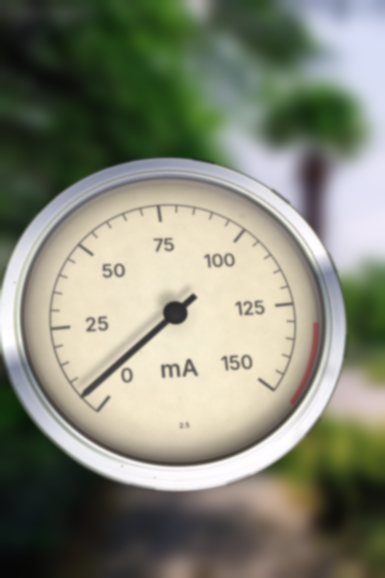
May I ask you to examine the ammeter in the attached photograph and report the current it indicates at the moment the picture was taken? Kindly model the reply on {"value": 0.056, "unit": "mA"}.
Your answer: {"value": 5, "unit": "mA"}
